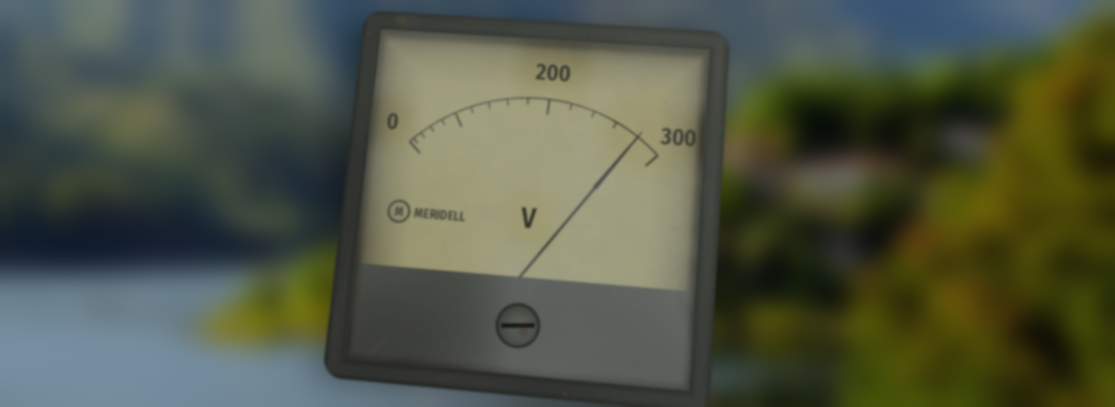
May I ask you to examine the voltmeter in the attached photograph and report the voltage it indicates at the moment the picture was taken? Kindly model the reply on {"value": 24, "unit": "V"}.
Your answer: {"value": 280, "unit": "V"}
